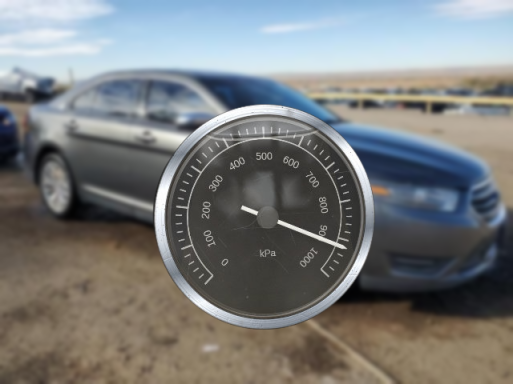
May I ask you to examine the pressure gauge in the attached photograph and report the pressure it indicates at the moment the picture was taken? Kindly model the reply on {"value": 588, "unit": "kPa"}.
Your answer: {"value": 920, "unit": "kPa"}
